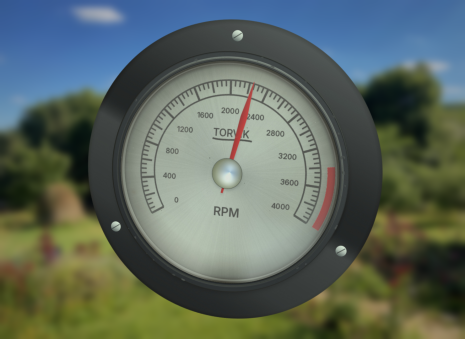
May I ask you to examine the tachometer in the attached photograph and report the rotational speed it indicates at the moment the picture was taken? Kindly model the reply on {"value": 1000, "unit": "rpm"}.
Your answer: {"value": 2250, "unit": "rpm"}
